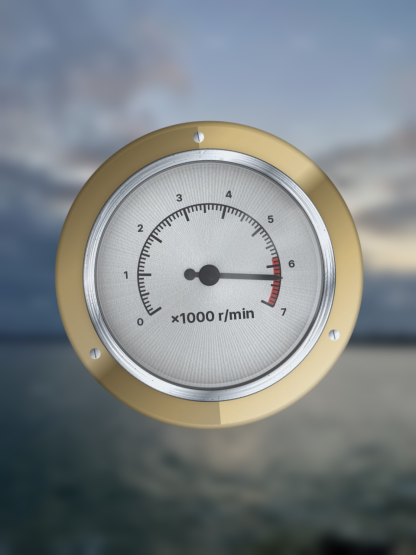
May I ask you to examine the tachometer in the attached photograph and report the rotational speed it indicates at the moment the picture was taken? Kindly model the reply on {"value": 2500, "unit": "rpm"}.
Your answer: {"value": 6300, "unit": "rpm"}
